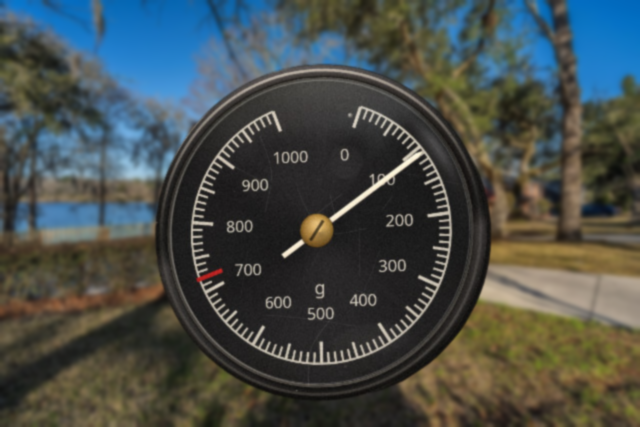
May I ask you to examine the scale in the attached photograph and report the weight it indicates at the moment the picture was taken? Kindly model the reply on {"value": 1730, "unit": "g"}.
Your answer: {"value": 110, "unit": "g"}
